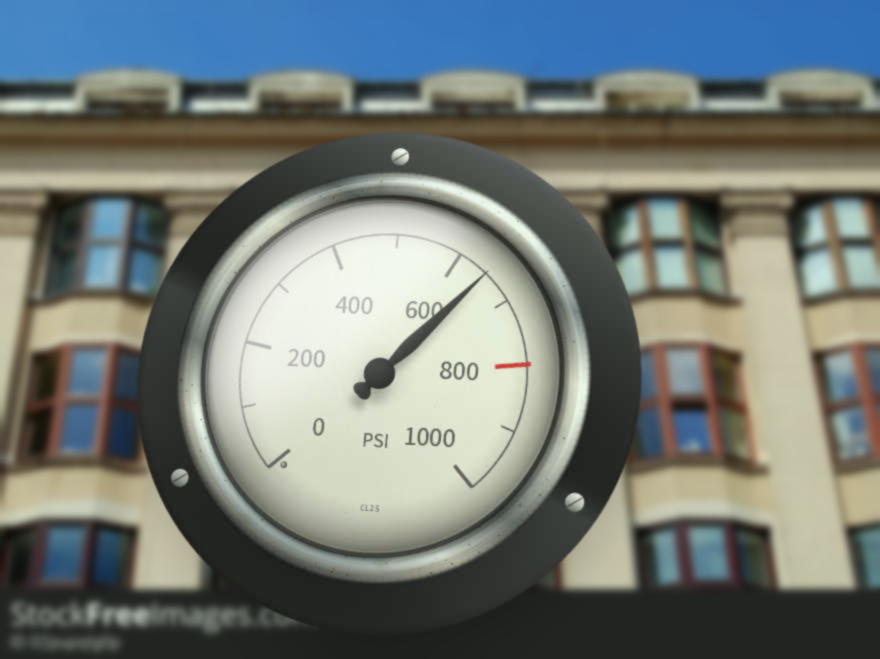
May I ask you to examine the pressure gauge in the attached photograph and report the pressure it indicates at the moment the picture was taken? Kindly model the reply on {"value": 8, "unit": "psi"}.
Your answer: {"value": 650, "unit": "psi"}
